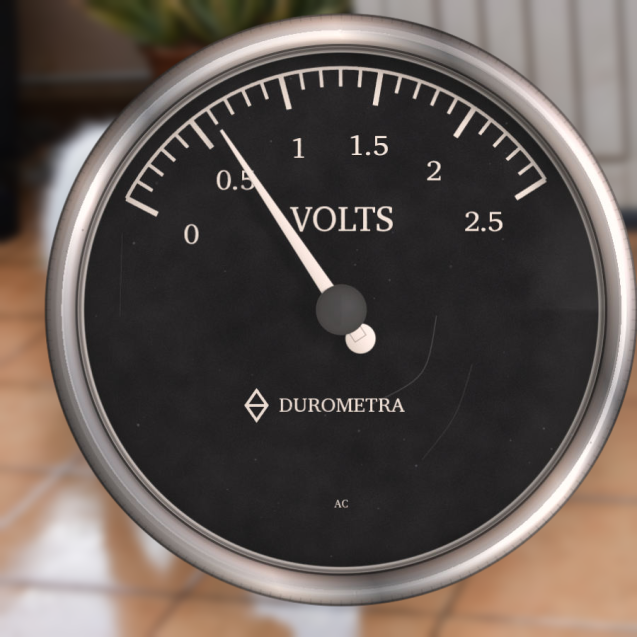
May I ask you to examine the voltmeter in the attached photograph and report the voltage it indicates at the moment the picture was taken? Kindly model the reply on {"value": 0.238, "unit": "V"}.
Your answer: {"value": 0.6, "unit": "V"}
